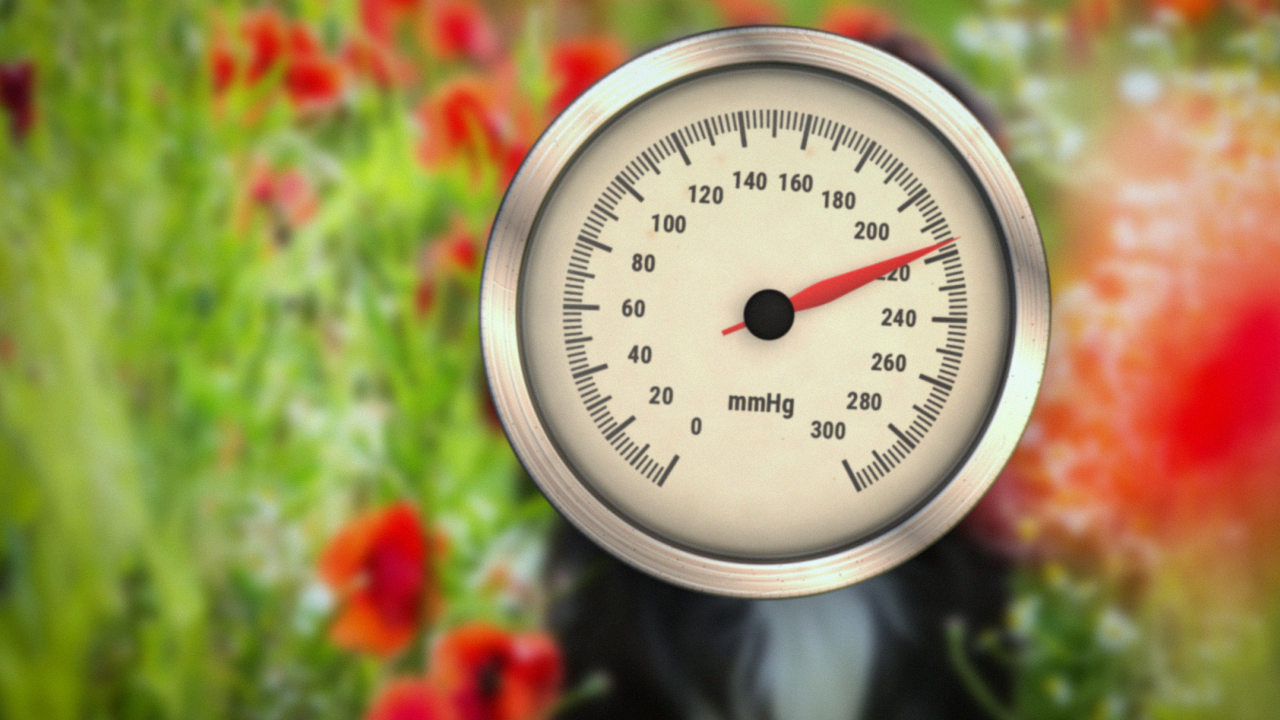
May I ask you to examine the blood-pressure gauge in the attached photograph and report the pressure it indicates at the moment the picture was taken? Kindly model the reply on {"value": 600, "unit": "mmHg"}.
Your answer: {"value": 216, "unit": "mmHg"}
